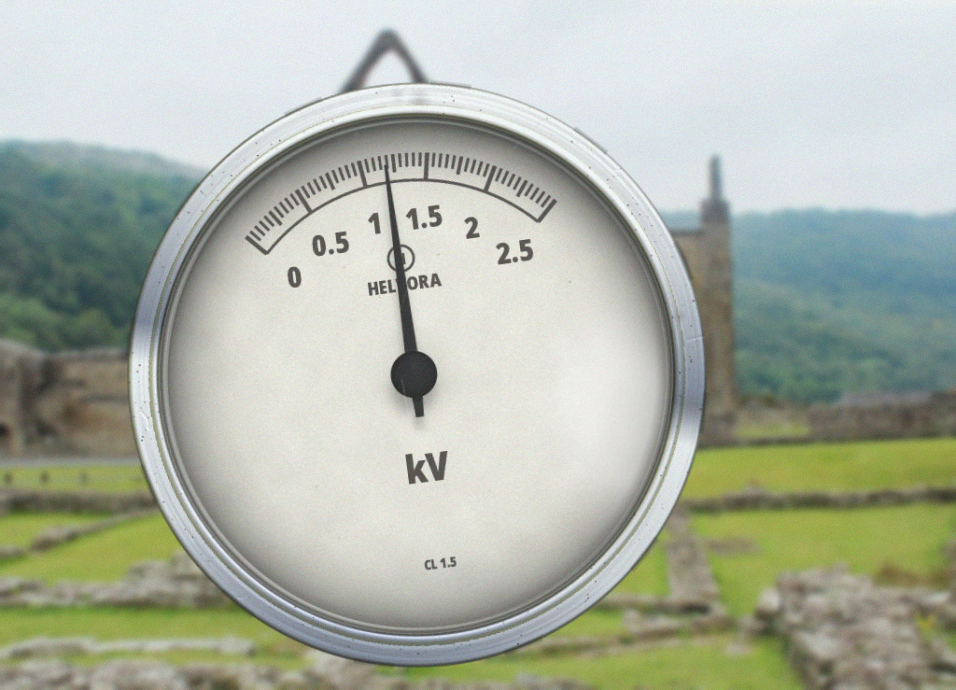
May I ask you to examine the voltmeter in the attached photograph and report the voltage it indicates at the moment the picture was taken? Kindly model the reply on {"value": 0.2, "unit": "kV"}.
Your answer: {"value": 1.2, "unit": "kV"}
